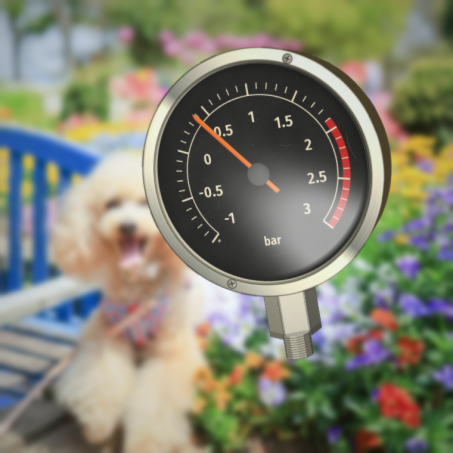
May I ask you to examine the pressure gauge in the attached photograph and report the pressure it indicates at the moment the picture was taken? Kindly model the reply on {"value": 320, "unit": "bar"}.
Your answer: {"value": 0.4, "unit": "bar"}
